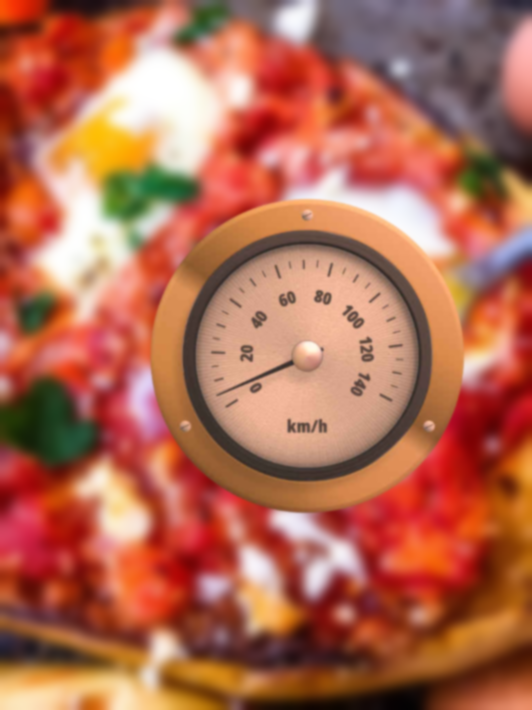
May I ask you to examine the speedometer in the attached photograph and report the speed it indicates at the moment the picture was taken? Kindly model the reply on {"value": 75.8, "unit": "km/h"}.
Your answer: {"value": 5, "unit": "km/h"}
